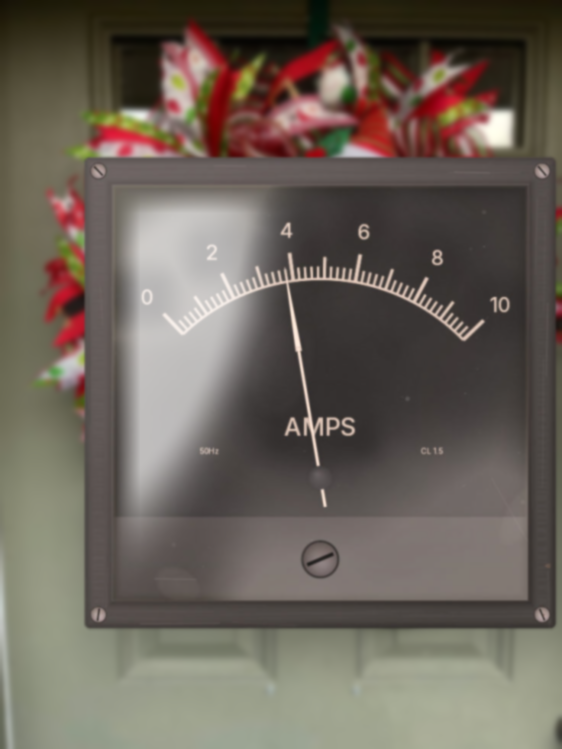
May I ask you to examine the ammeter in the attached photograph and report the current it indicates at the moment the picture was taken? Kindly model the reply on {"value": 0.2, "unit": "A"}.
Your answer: {"value": 3.8, "unit": "A"}
